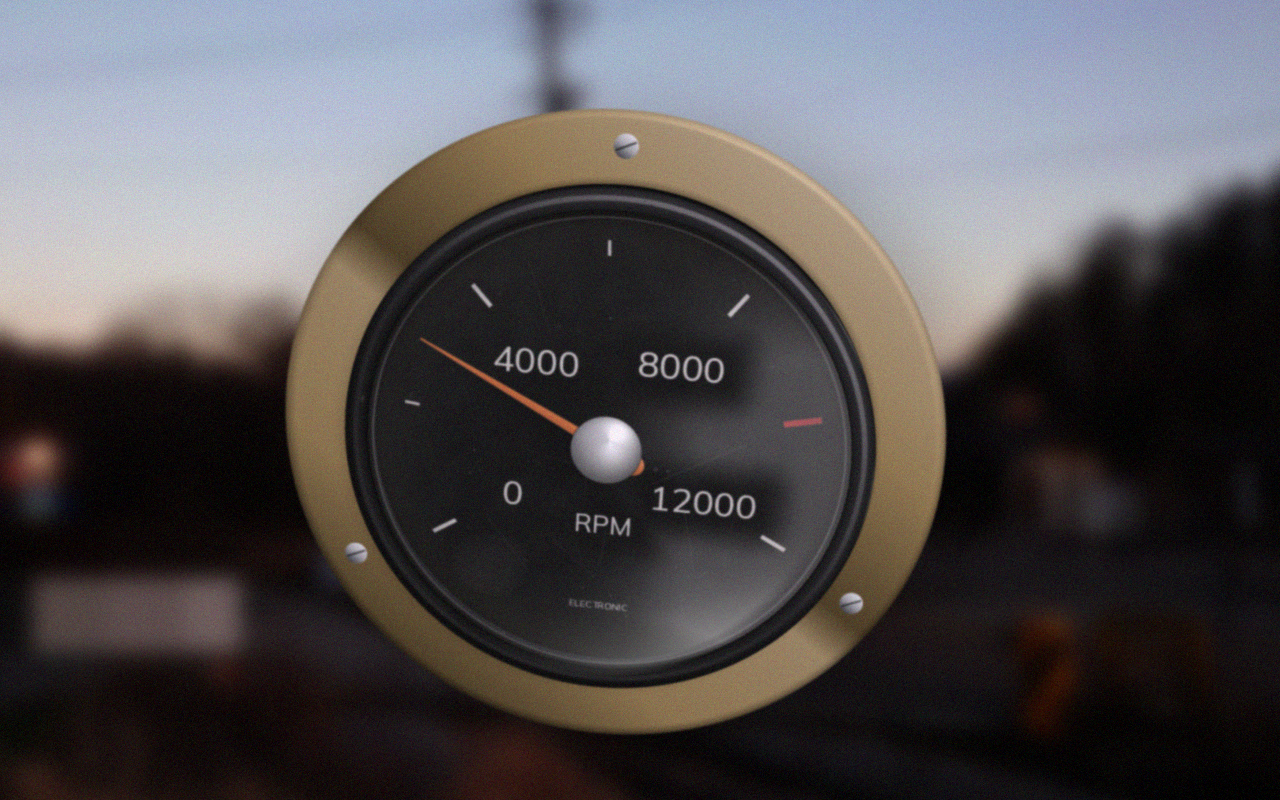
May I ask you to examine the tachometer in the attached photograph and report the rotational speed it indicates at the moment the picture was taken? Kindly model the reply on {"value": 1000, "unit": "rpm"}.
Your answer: {"value": 3000, "unit": "rpm"}
